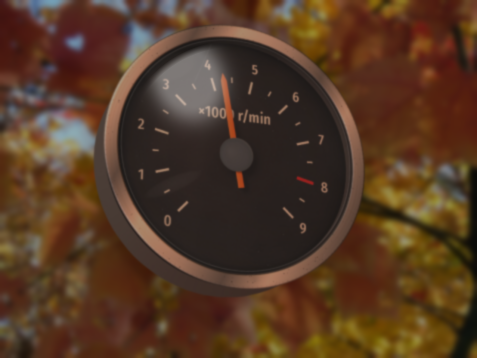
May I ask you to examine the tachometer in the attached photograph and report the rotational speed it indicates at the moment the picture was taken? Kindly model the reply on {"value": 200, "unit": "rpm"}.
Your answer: {"value": 4250, "unit": "rpm"}
